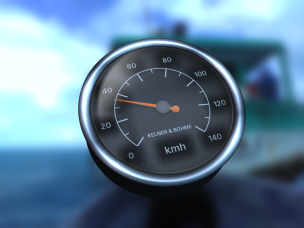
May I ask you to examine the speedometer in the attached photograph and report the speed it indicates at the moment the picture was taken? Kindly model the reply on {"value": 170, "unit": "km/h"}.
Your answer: {"value": 35, "unit": "km/h"}
